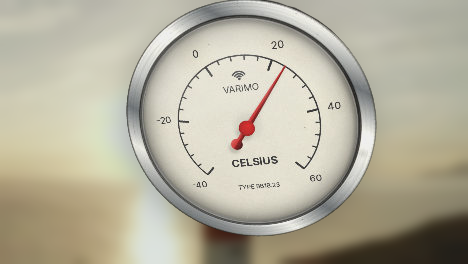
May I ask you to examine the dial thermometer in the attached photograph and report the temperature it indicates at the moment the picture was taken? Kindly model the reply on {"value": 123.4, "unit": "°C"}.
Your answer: {"value": 24, "unit": "°C"}
